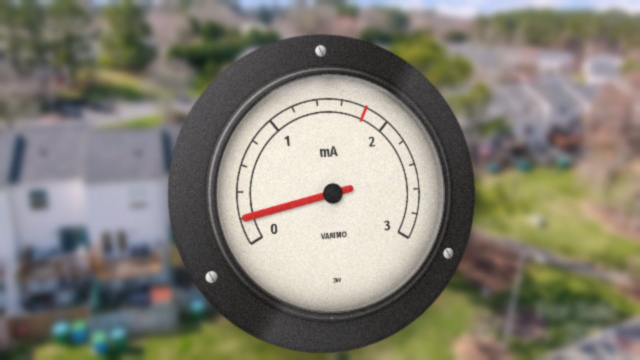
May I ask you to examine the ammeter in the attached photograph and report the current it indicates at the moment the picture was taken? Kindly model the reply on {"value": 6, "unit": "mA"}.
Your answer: {"value": 0.2, "unit": "mA"}
